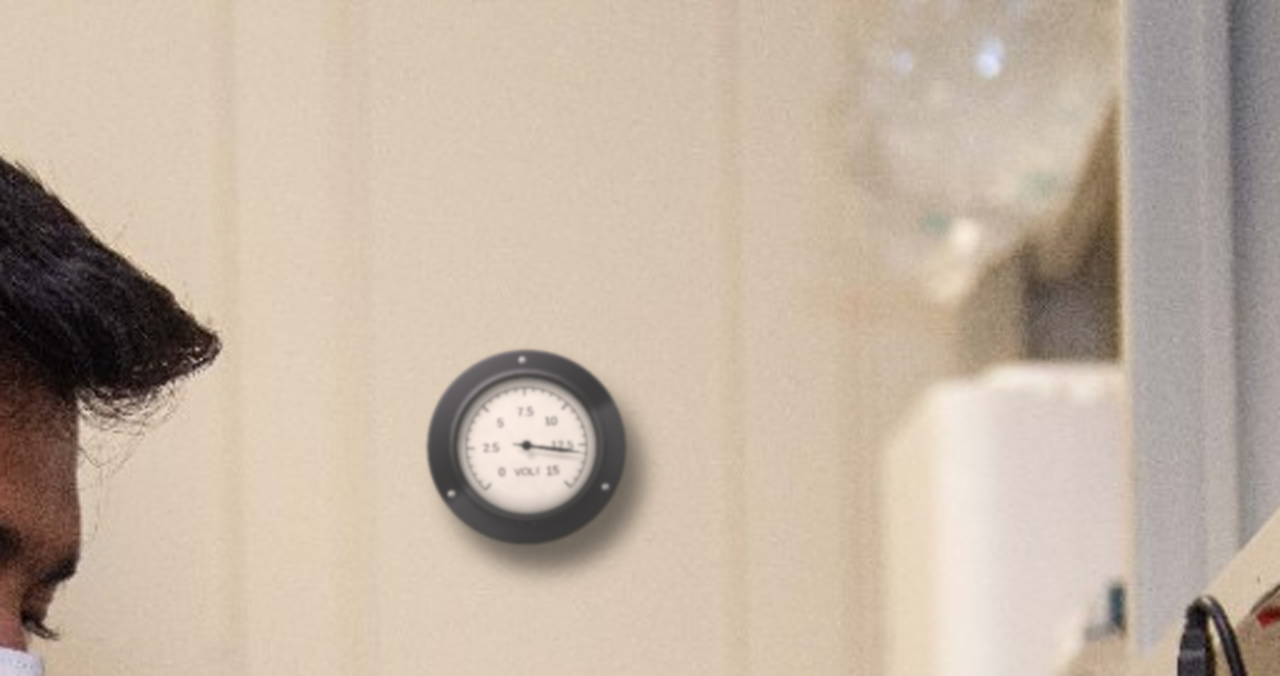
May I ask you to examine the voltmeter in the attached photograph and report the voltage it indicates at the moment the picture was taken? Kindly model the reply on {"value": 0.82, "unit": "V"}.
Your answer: {"value": 13, "unit": "V"}
